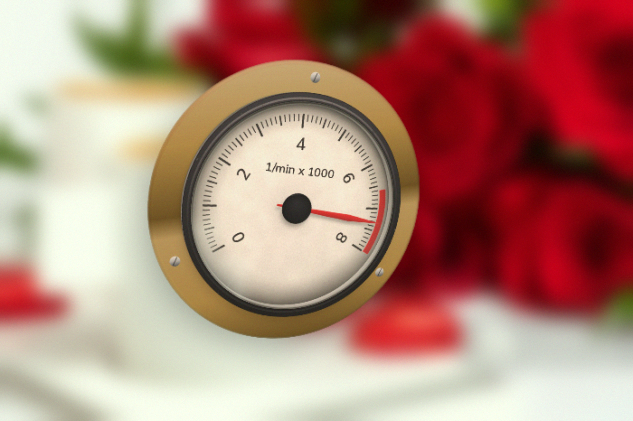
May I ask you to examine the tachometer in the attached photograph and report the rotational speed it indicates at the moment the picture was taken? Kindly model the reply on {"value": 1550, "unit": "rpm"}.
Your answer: {"value": 7300, "unit": "rpm"}
